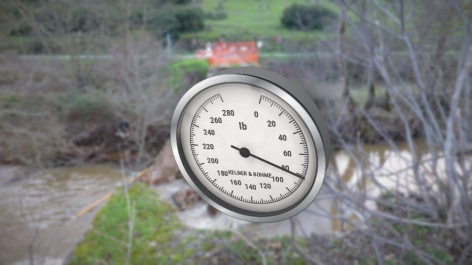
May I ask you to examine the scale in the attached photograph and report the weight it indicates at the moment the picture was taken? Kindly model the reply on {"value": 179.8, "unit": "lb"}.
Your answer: {"value": 80, "unit": "lb"}
